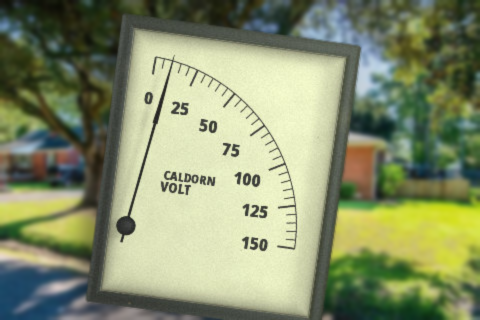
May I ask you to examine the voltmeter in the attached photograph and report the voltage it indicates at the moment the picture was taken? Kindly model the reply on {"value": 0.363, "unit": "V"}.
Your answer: {"value": 10, "unit": "V"}
